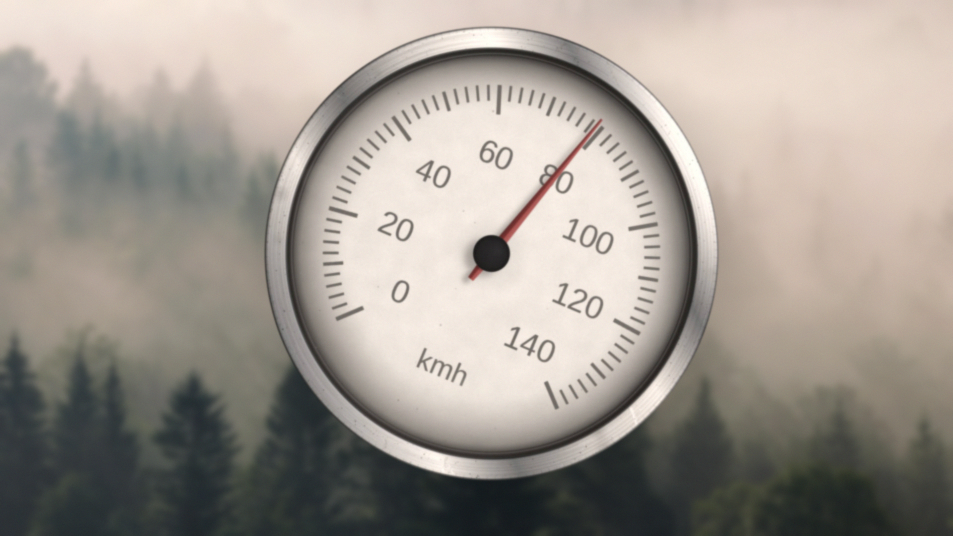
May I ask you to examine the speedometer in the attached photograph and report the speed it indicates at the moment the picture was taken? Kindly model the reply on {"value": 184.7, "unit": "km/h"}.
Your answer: {"value": 79, "unit": "km/h"}
